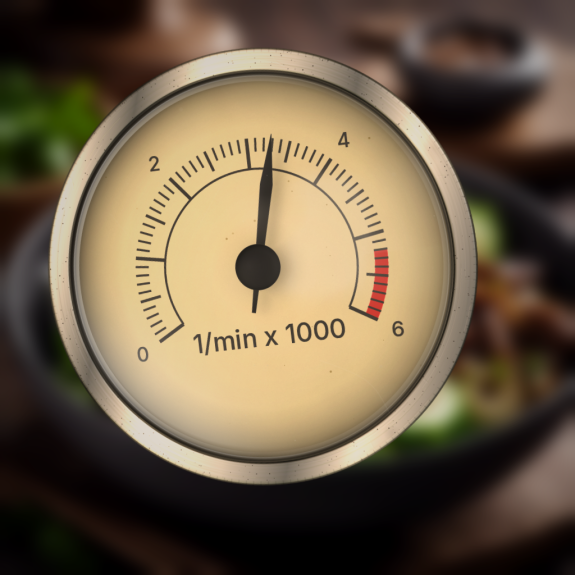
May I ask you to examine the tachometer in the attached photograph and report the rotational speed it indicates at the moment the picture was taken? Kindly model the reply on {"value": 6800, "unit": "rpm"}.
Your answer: {"value": 3300, "unit": "rpm"}
